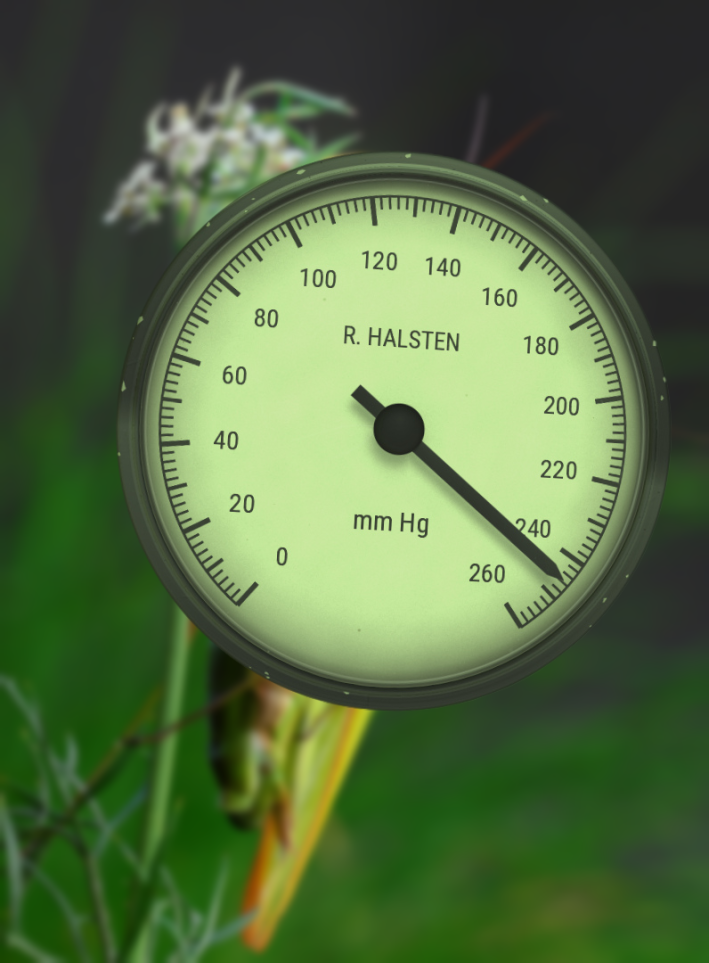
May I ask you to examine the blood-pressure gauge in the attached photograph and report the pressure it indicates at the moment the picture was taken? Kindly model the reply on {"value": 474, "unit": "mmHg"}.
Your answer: {"value": 246, "unit": "mmHg"}
